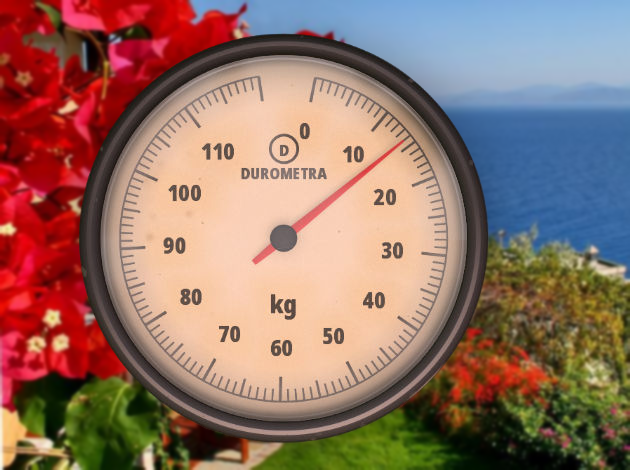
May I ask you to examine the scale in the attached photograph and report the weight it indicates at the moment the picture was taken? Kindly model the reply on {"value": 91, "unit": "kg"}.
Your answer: {"value": 14, "unit": "kg"}
